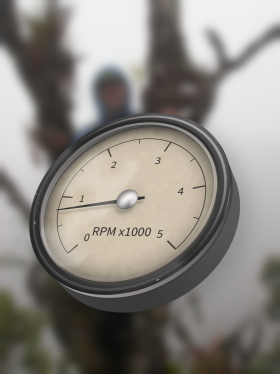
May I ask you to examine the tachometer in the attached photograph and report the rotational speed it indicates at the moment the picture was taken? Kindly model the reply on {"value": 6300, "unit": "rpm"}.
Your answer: {"value": 750, "unit": "rpm"}
